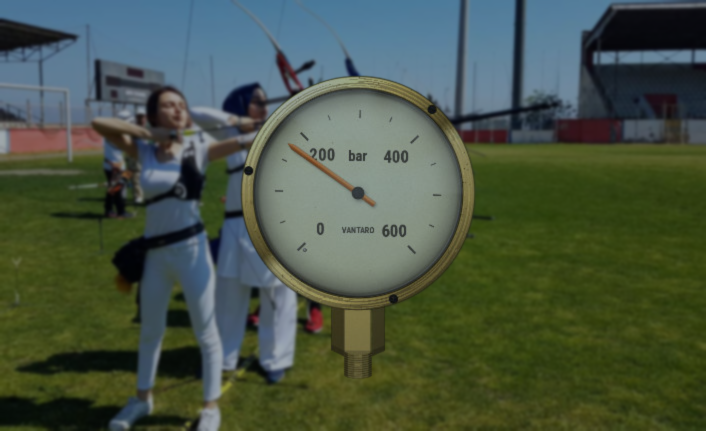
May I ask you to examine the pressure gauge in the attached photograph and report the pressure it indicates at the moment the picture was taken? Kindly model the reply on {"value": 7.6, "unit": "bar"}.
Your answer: {"value": 175, "unit": "bar"}
